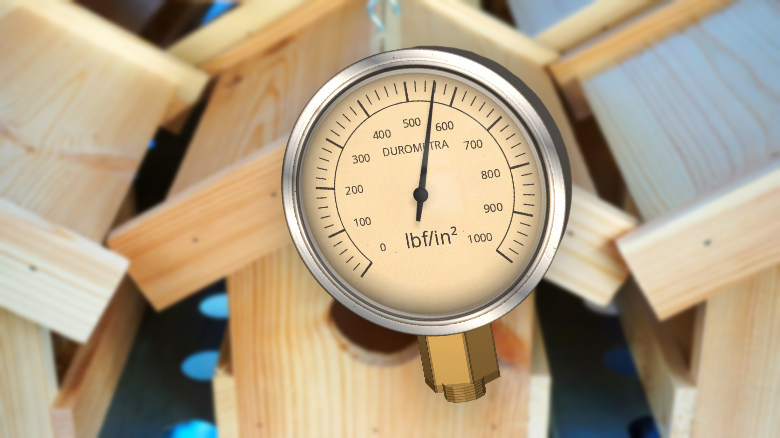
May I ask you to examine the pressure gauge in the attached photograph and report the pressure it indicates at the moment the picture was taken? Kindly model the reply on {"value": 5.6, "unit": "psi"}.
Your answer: {"value": 560, "unit": "psi"}
